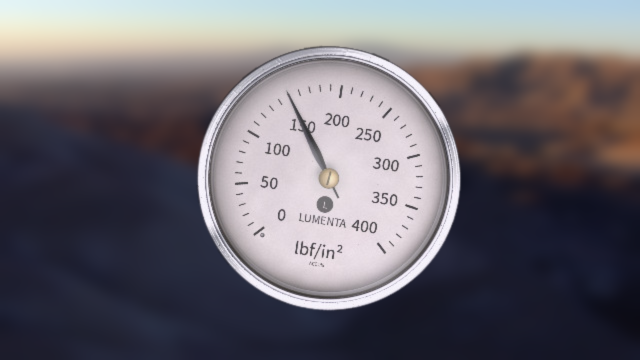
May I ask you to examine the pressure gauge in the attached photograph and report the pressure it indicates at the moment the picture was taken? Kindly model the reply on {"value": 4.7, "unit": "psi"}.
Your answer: {"value": 150, "unit": "psi"}
